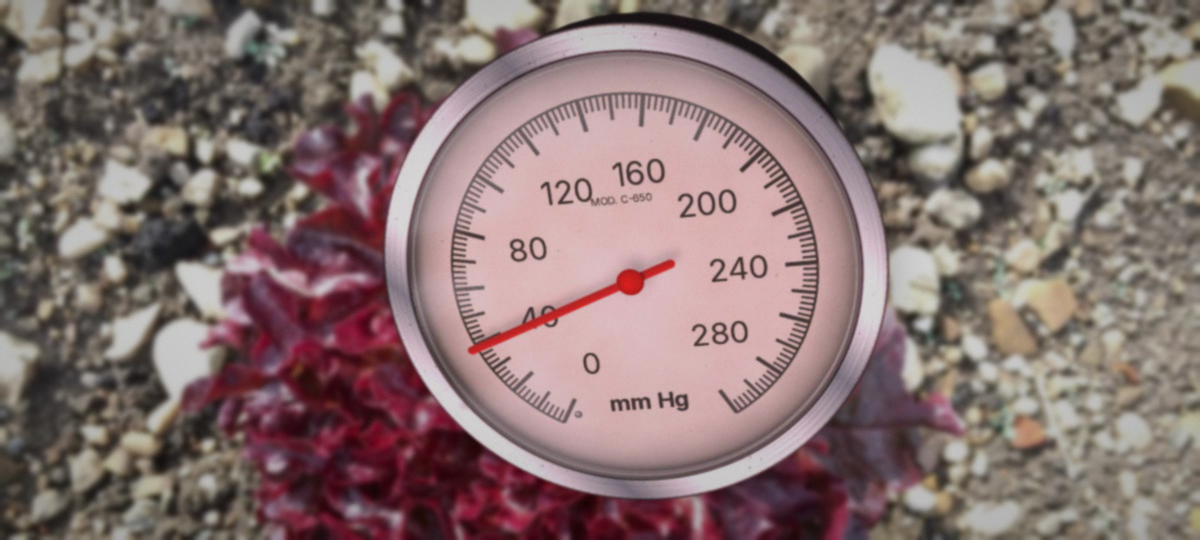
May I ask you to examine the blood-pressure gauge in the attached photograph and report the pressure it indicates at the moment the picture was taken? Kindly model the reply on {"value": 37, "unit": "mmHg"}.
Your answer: {"value": 40, "unit": "mmHg"}
